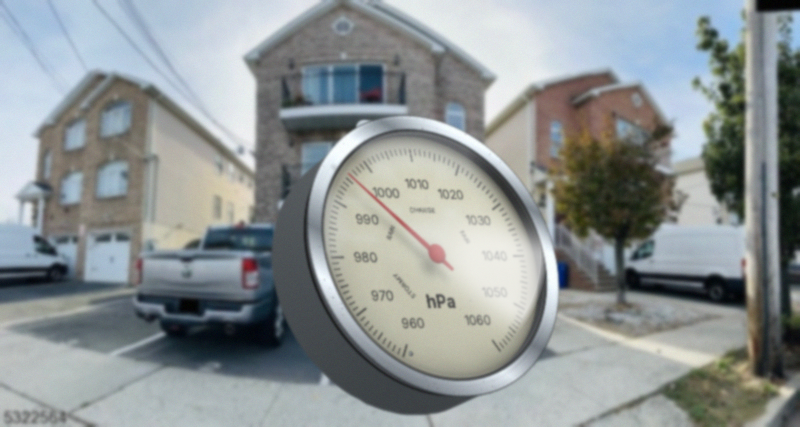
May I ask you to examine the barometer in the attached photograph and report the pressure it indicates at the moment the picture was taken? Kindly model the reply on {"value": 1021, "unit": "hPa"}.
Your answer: {"value": 995, "unit": "hPa"}
